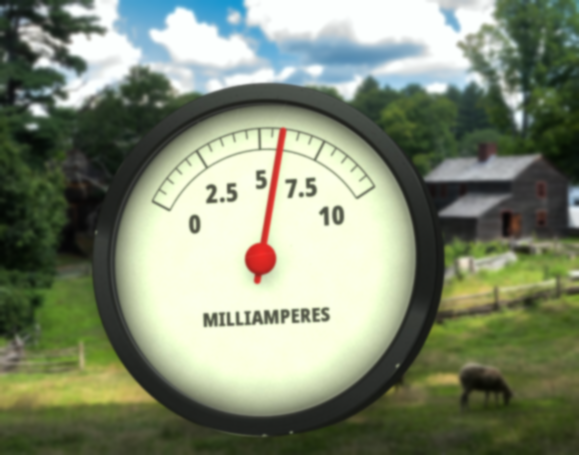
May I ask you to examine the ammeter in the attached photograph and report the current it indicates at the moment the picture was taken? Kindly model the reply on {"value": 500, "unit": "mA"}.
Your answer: {"value": 6, "unit": "mA"}
